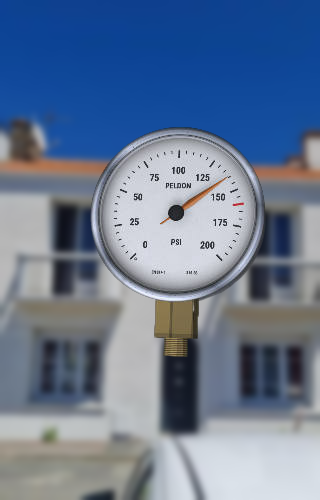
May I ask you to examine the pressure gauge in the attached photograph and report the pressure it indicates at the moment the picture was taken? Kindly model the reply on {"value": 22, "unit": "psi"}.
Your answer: {"value": 140, "unit": "psi"}
